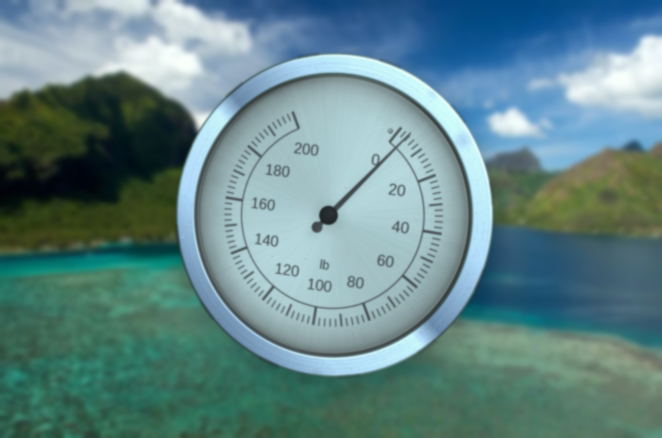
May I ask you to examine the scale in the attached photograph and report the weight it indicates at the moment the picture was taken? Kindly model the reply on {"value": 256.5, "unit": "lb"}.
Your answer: {"value": 4, "unit": "lb"}
